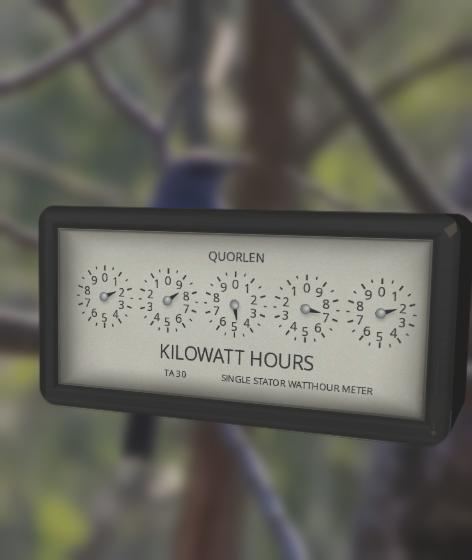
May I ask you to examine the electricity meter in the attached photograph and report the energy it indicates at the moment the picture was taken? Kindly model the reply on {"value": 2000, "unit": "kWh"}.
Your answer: {"value": 18472, "unit": "kWh"}
